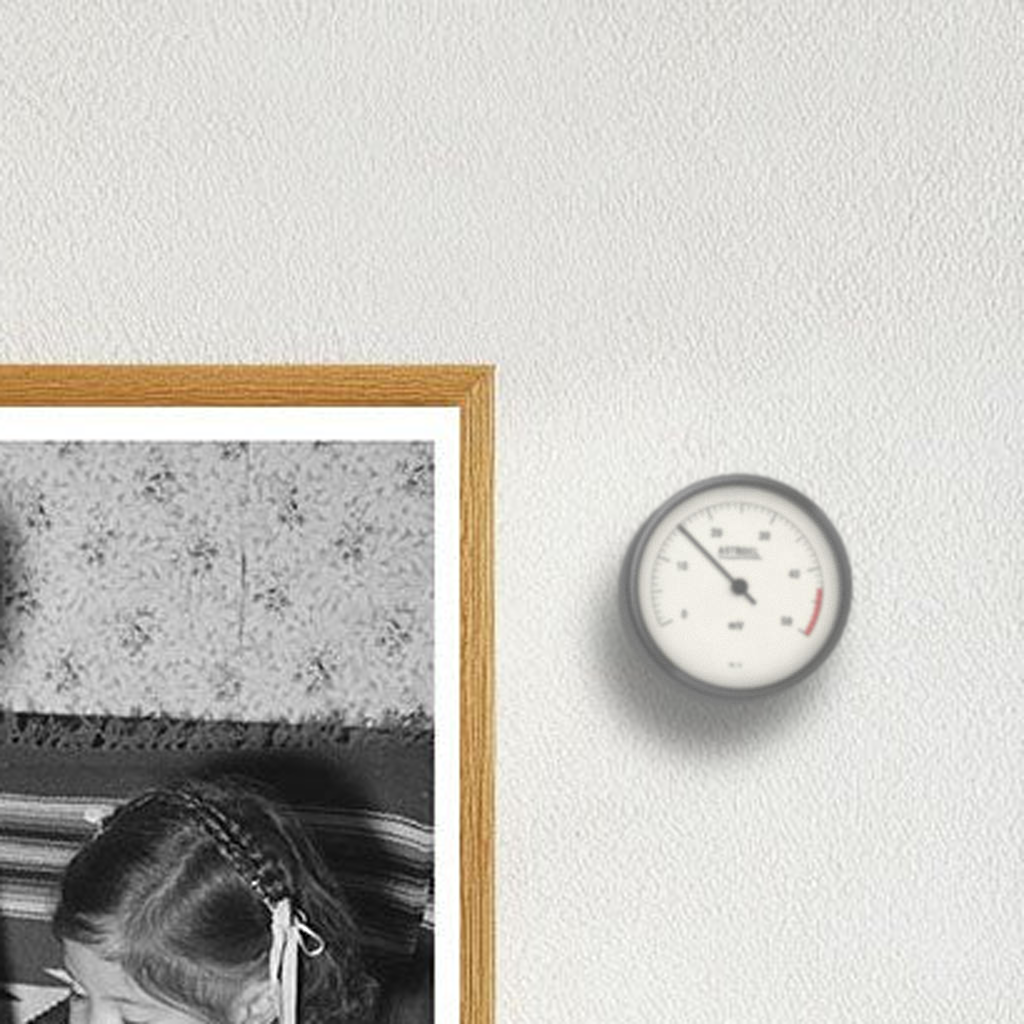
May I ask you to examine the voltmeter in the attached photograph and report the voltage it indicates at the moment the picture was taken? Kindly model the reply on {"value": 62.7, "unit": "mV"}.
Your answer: {"value": 15, "unit": "mV"}
